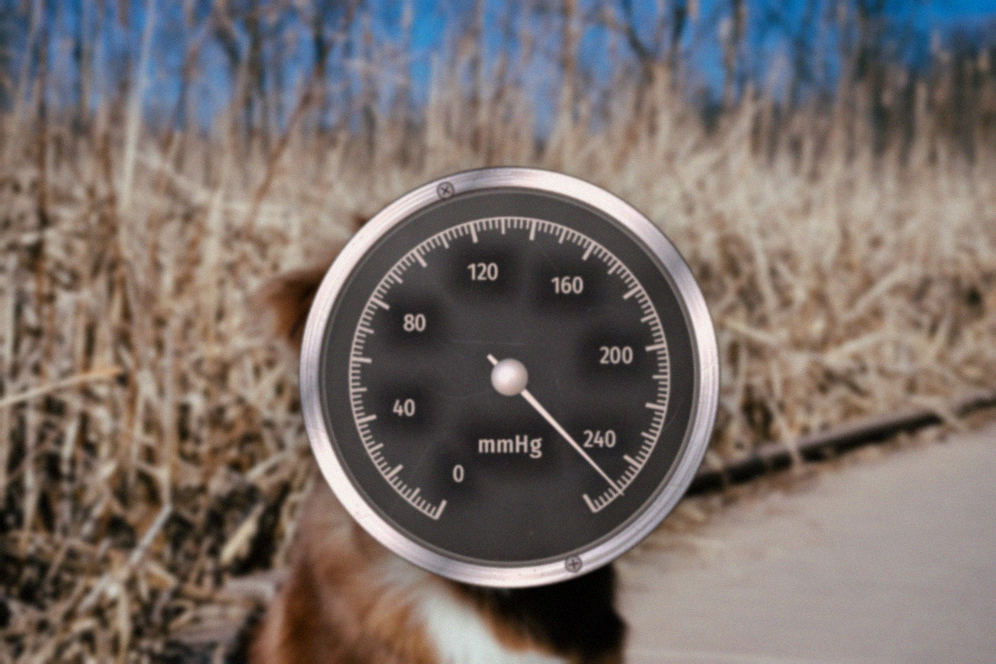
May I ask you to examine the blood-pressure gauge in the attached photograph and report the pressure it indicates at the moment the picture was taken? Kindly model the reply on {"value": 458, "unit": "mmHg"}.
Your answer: {"value": 250, "unit": "mmHg"}
